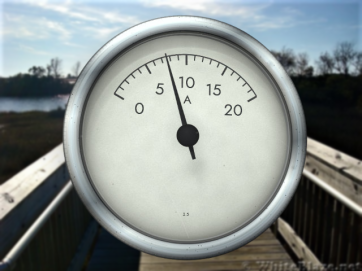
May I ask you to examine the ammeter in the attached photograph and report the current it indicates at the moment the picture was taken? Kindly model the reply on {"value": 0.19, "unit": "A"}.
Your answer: {"value": 7.5, "unit": "A"}
